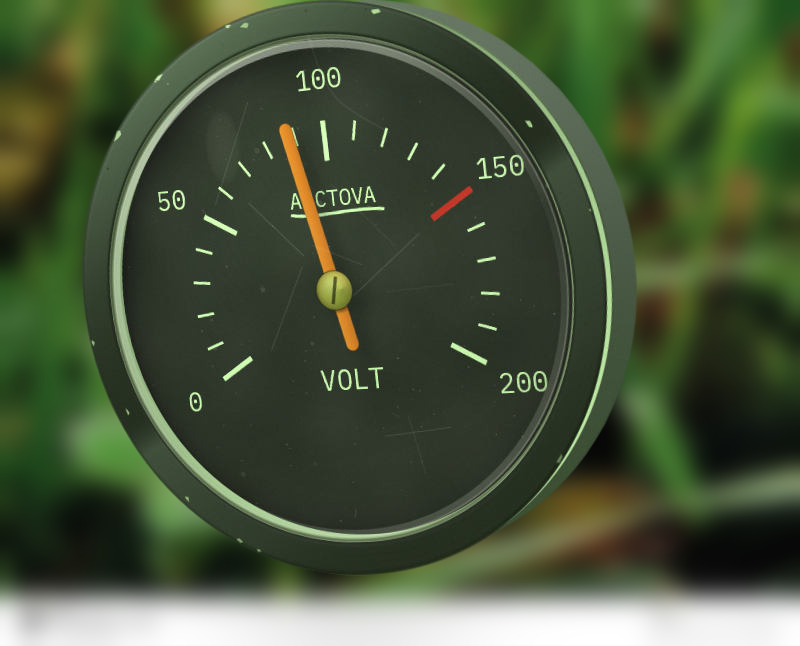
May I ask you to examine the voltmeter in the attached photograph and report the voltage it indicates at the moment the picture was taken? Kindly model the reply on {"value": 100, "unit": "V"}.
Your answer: {"value": 90, "unit": "V"}
